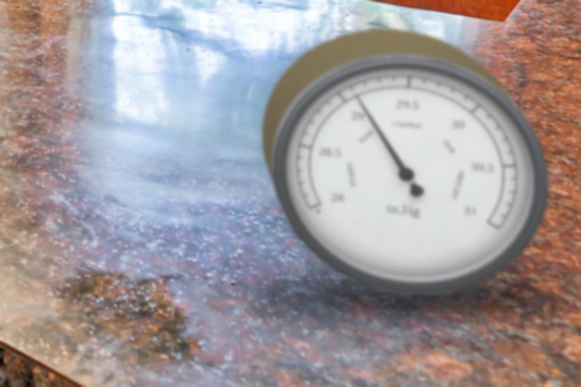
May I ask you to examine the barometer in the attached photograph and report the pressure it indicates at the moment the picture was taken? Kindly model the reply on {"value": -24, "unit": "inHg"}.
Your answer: {"value": 29.1, "unit": "inHg"}
